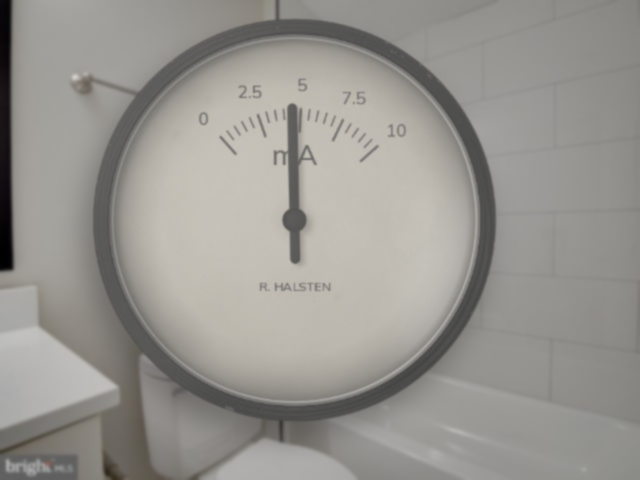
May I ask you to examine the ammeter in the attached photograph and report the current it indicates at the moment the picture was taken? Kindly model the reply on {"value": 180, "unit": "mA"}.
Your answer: {"value": 4.5, "unit": "mA"}
